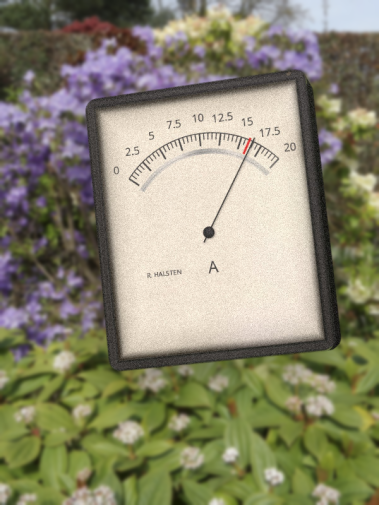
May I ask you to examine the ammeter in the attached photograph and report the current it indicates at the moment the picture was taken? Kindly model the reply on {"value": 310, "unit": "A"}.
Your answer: {"value": 16.5, "unit": "A"}
